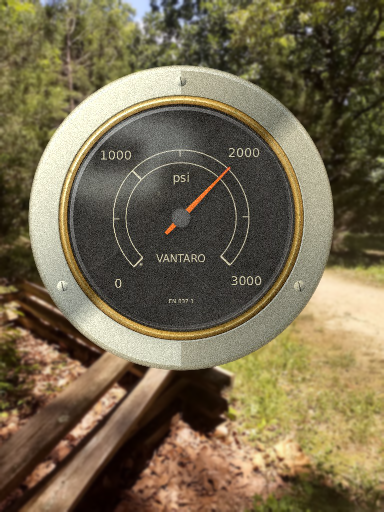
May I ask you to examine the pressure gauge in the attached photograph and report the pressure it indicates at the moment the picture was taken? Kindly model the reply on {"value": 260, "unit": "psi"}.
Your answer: {"value": 2000, "unit": "psi"}
